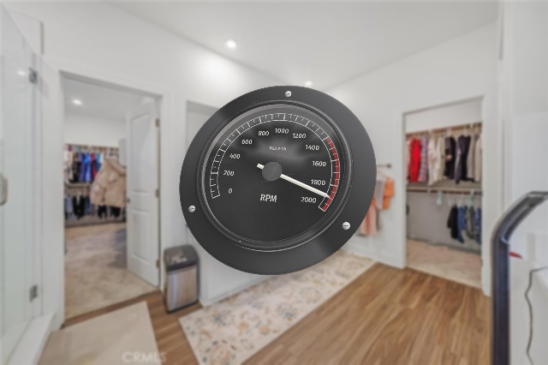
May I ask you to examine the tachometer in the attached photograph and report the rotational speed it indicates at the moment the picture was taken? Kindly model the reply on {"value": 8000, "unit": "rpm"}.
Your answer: {"value": 1900, "unit": "rpm"}
